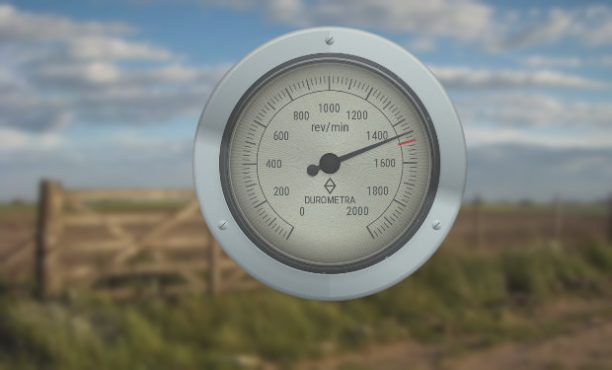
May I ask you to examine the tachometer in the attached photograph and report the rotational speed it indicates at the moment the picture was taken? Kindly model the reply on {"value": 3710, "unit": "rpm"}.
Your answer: {"value": 1460, "unit": "rpm"}
